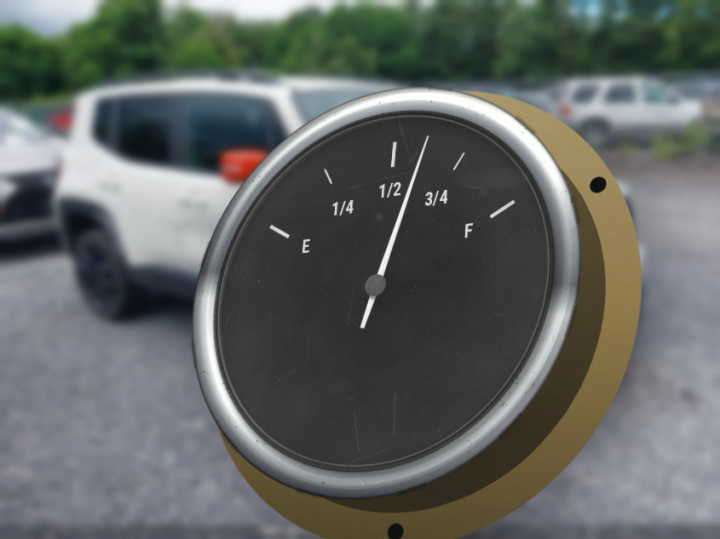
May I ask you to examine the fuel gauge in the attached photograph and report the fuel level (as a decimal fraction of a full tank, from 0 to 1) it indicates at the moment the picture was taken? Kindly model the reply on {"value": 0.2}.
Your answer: {"value": 0.625}
